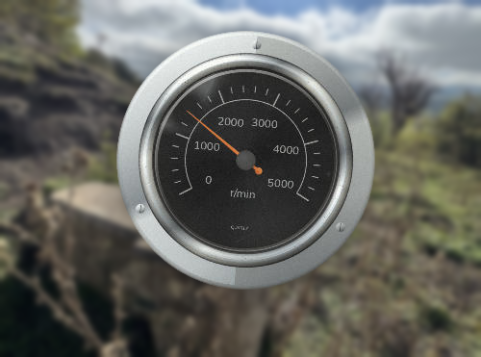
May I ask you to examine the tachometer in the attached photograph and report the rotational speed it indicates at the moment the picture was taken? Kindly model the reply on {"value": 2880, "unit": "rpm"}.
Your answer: {"value": 1400, "unit": "rpm"}
